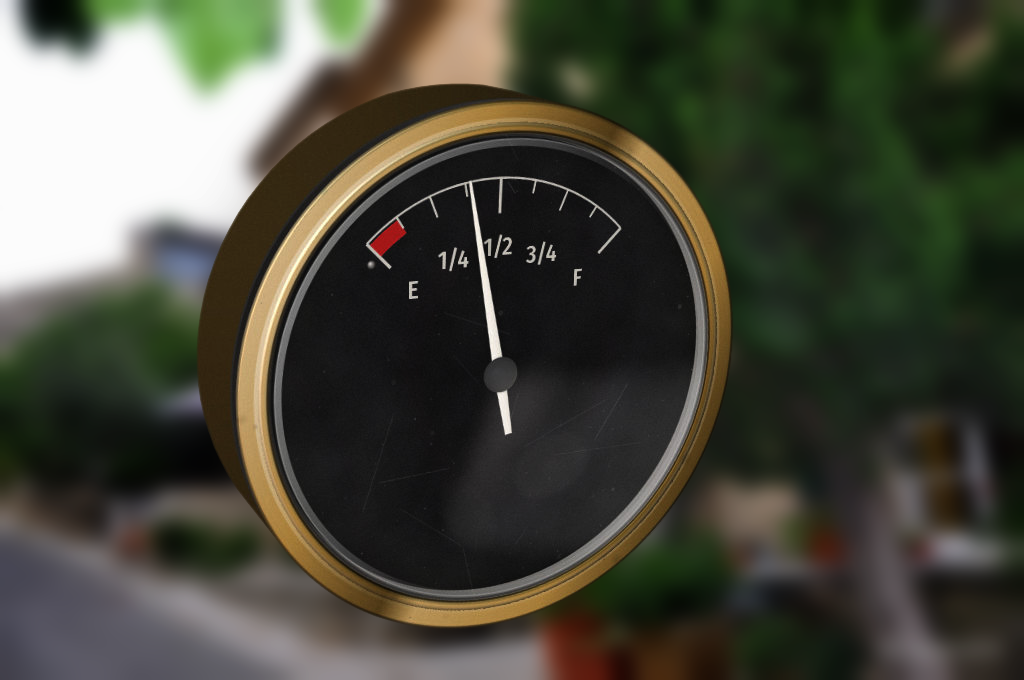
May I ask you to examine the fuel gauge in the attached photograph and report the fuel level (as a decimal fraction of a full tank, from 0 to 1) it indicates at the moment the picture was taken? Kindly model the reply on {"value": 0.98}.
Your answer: {"value": 0.375}
